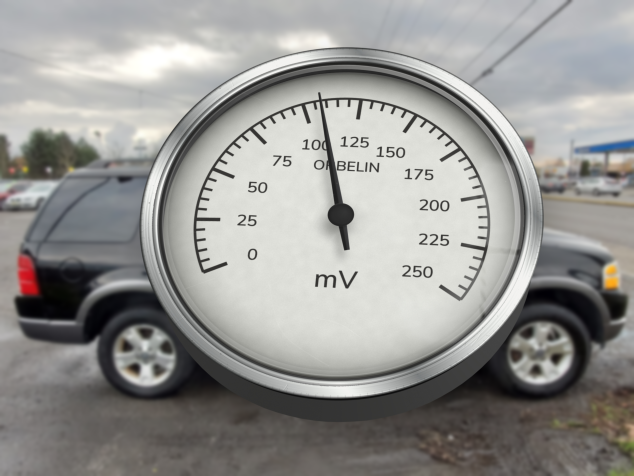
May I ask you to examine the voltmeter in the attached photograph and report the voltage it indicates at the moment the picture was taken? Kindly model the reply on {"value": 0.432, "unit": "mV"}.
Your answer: {"value": 107.5, "unit": "mV"}
